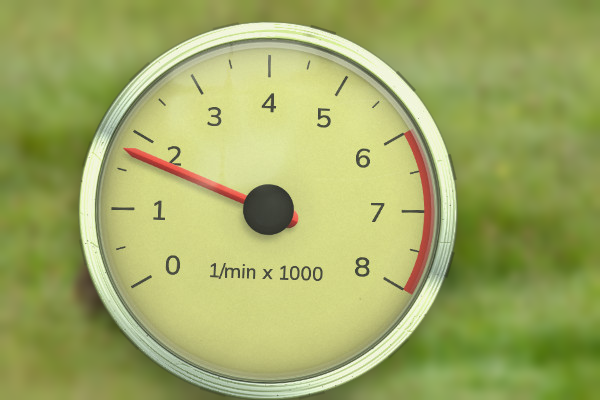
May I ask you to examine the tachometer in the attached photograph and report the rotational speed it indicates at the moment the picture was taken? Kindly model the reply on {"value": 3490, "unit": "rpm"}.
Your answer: {"value": 1750, "unit": "rpm"}
